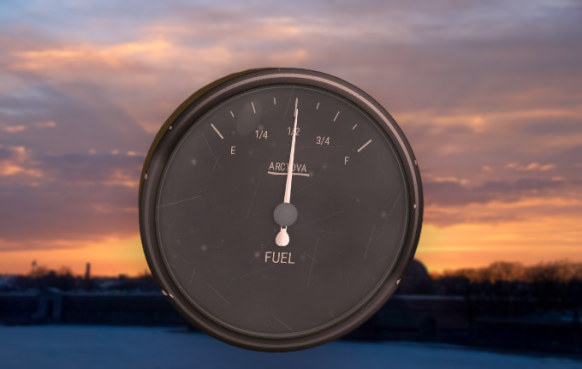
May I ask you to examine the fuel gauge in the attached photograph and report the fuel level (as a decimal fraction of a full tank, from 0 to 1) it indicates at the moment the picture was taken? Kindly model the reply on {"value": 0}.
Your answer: {"value": 0.5}
